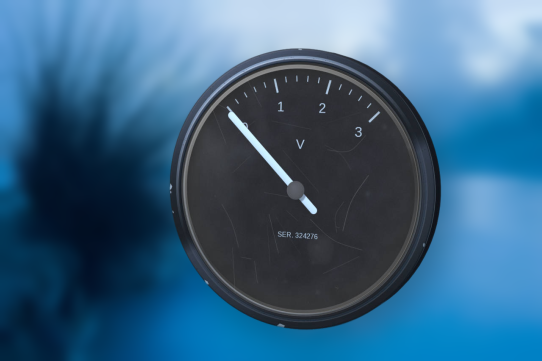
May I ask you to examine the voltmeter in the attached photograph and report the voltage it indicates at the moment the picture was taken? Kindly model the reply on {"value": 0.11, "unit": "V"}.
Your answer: {"value": 0, "unit": "V"}
